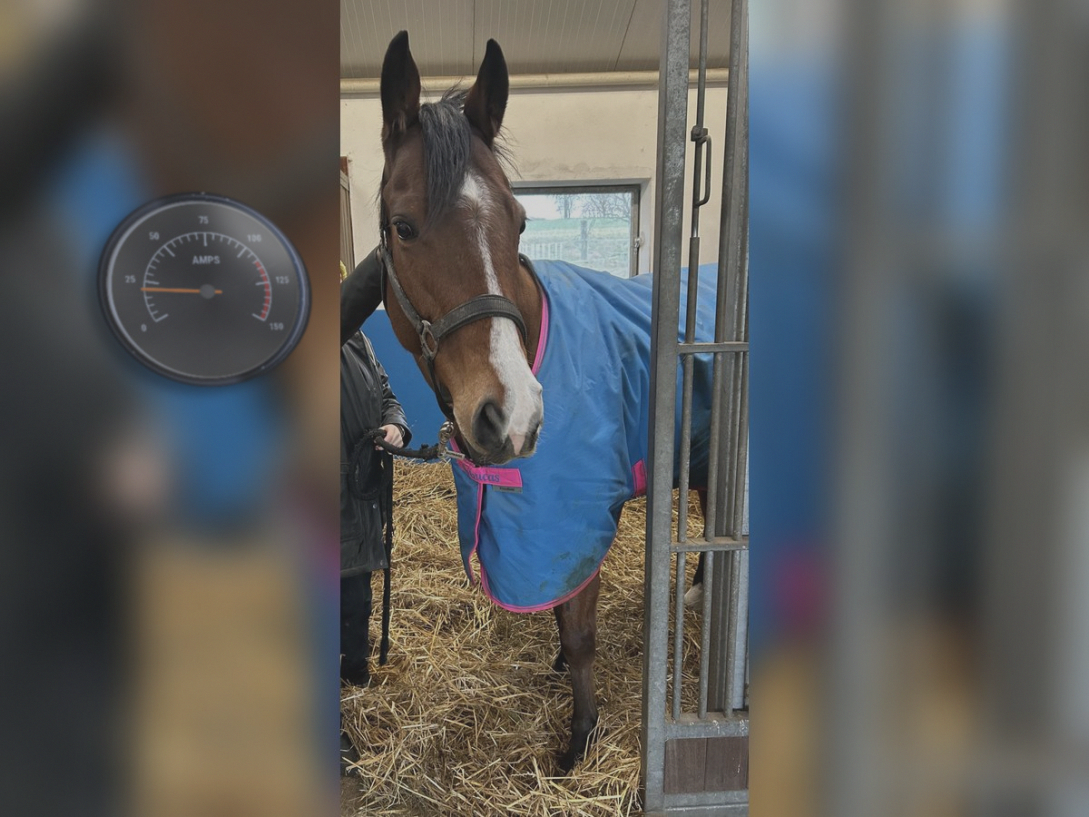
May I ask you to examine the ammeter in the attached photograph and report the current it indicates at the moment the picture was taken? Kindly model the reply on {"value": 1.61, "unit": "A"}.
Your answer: {"value": 20, "unit": "A"}
